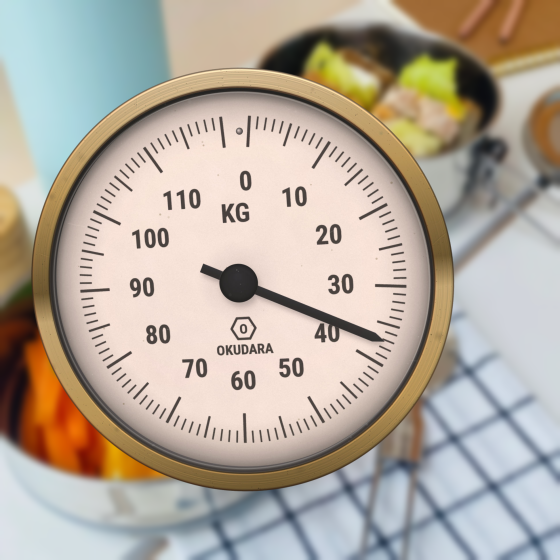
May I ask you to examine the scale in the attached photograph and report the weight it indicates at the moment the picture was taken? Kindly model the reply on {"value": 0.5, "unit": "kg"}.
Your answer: {"value": 37, "unit": "kg"}
